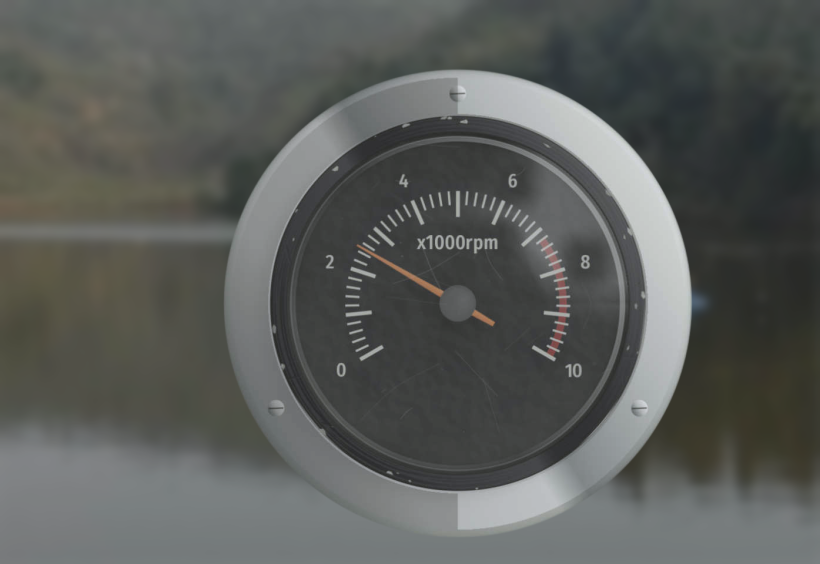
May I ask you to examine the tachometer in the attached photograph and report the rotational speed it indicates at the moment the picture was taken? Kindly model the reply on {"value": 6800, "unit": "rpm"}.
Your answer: {"value": 2500, "unit": "rpm"}
